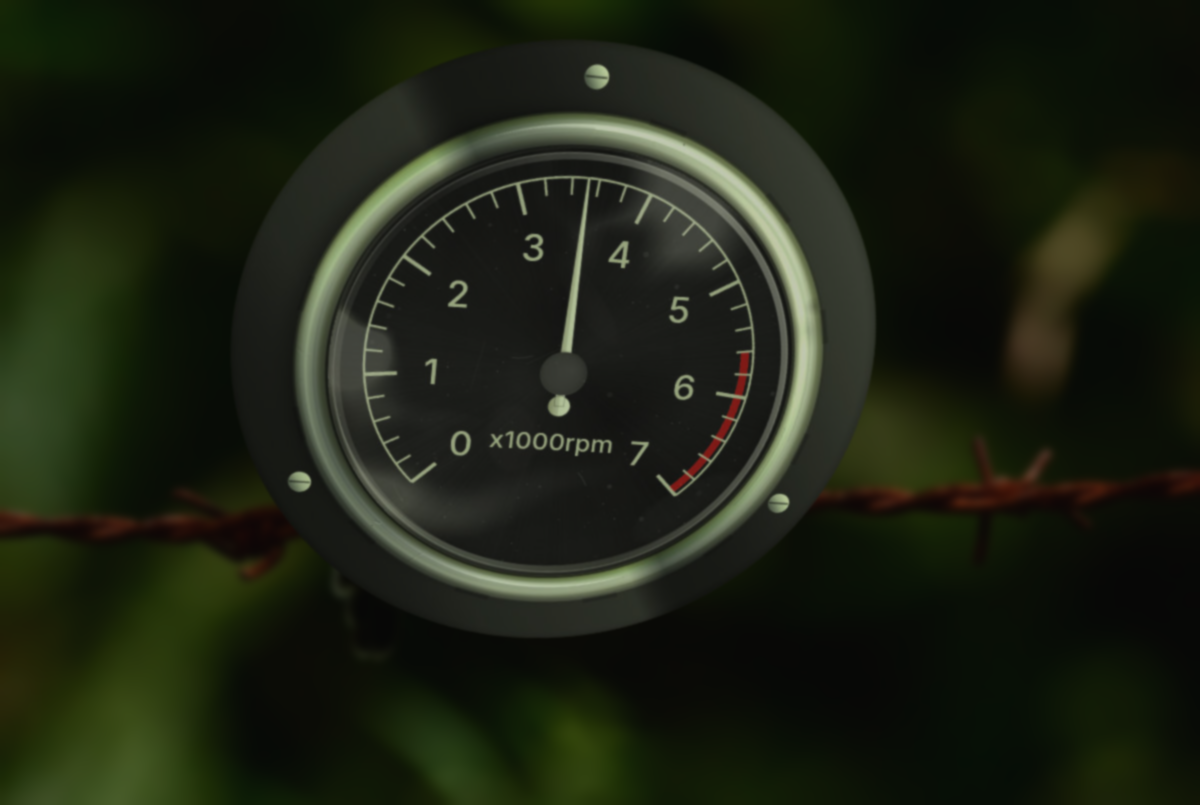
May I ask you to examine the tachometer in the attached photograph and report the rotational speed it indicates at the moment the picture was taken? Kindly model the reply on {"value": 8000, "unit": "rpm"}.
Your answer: {"value": 3500, "unit": "rpm"}
